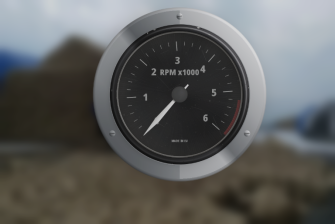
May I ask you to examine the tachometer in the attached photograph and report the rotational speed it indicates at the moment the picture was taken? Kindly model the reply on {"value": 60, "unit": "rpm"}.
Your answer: {"value": 0, "unit": "rpm"}
